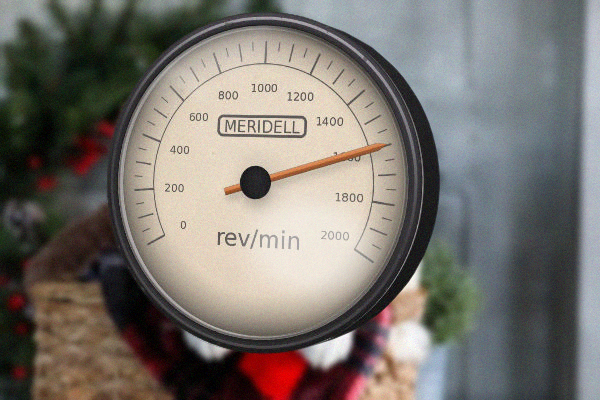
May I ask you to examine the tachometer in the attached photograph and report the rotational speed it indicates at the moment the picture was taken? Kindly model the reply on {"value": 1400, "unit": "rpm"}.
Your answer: {"value": 1600, "unit": "rpm"}
